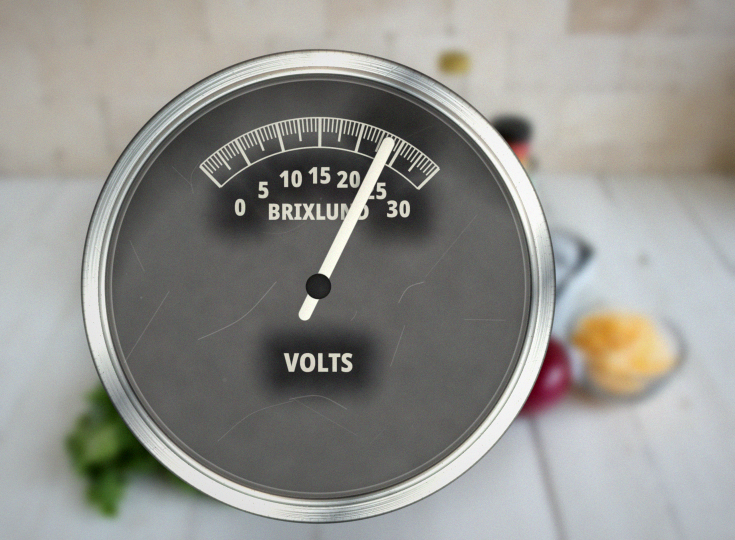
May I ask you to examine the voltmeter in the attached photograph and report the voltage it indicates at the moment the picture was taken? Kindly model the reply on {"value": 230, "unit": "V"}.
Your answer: {"value": 23.5, "unit": "V"}
